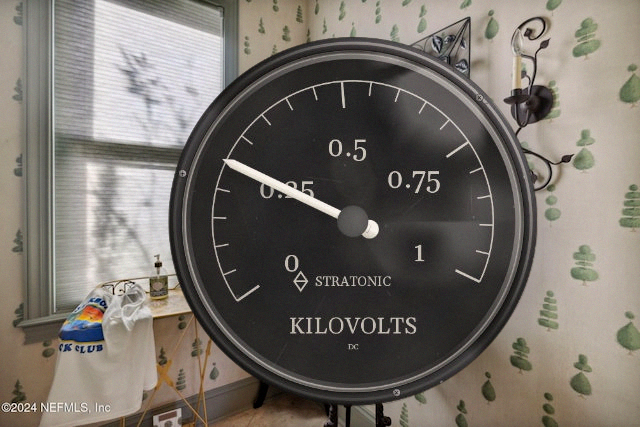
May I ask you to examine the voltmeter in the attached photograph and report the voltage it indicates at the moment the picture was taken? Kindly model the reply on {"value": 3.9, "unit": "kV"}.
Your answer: {"value": 0.25, "unit": "kV"}
